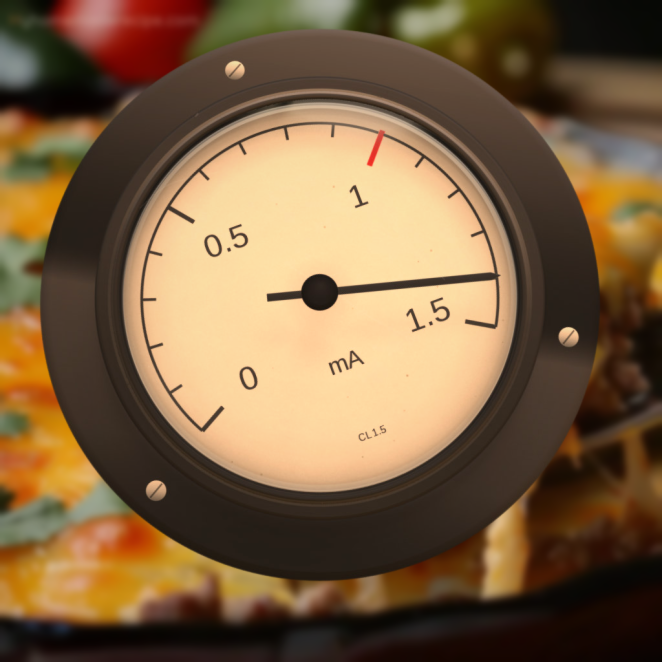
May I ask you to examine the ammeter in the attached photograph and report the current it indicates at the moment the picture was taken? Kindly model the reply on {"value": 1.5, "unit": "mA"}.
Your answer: {"value": 1.4, "unit": "mA"}
